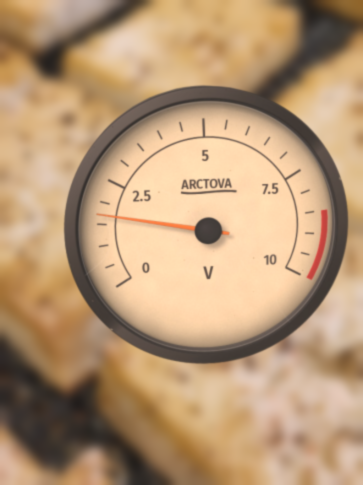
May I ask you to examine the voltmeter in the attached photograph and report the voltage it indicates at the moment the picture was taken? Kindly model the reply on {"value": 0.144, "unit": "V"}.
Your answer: {"value": 1.75, "unit": "V"}
